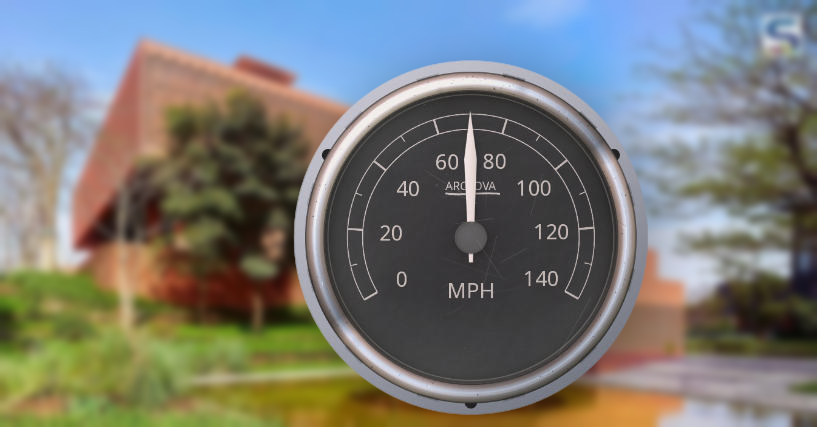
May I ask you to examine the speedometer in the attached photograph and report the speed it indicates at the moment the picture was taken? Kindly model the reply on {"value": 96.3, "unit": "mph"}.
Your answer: {"value": 70, "unit": "mph"}
